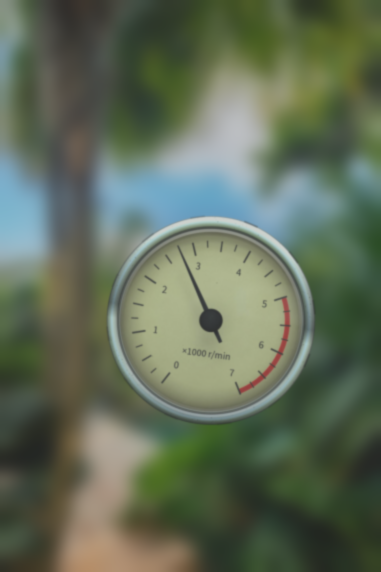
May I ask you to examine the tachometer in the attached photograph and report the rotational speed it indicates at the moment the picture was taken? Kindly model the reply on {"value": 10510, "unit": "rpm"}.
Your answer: {"value": 2750, "unit": "rpm"}
